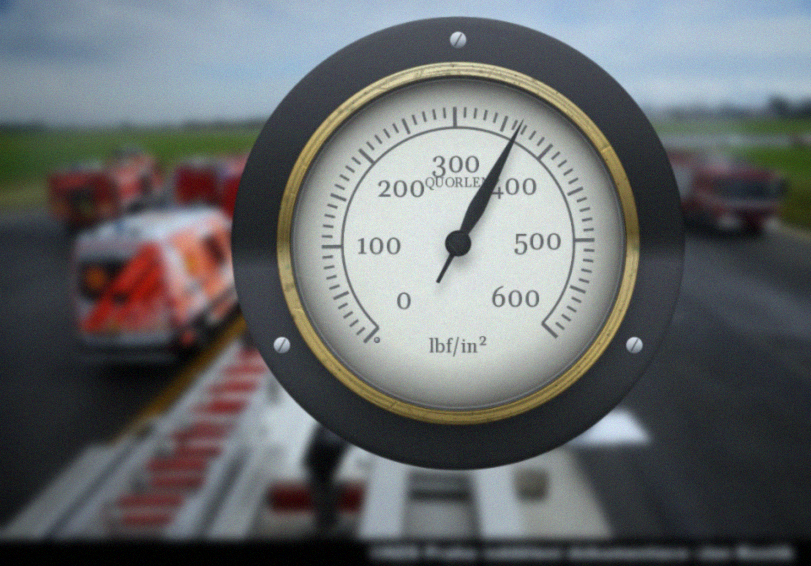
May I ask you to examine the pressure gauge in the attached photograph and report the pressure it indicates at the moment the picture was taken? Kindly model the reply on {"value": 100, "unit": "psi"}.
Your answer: {"value": 365, "unit": "psi"}
